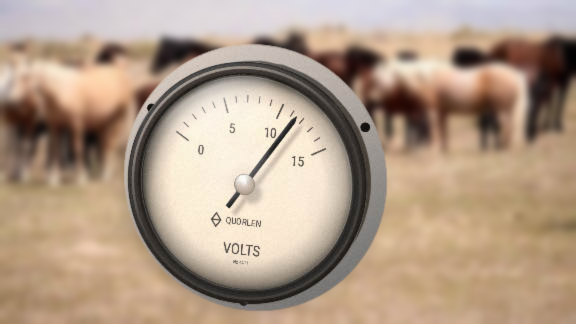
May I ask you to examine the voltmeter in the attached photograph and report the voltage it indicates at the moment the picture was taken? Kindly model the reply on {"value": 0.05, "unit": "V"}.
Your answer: {"value": 11.5, "unit": "V"}
